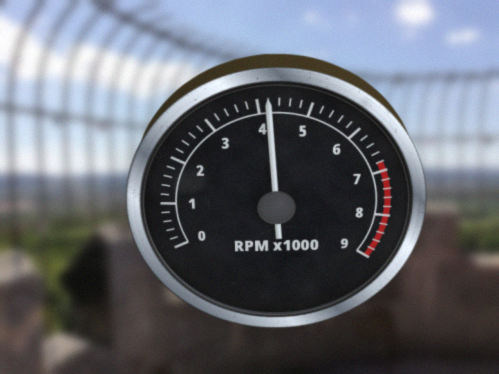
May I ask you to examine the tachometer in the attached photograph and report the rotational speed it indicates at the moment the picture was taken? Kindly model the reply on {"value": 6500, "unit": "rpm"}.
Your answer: {"value": 4200, "unit": "rpm"}
